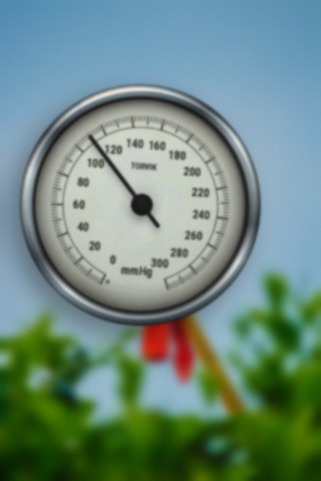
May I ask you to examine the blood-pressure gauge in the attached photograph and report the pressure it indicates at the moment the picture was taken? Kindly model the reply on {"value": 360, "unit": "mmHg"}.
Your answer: {"value": 110, "unit": "mmHg"}
